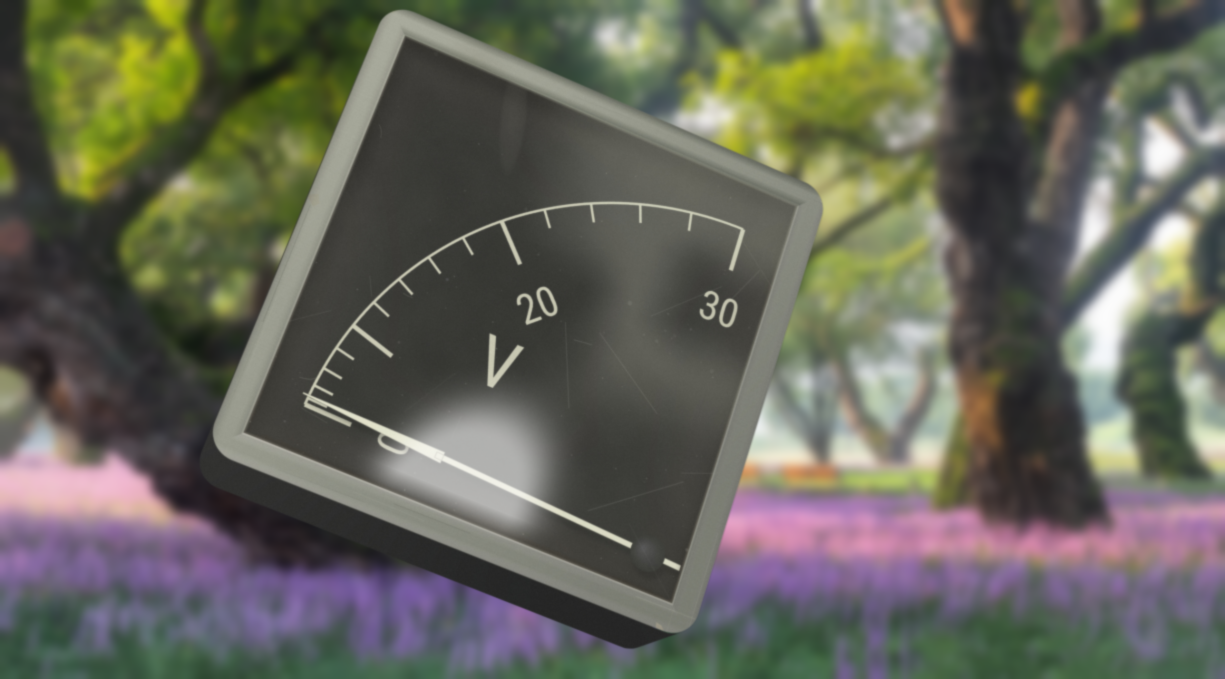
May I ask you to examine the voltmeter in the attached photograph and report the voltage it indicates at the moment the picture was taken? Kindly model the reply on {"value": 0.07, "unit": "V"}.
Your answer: {"value": 2, "unit": "V"}
